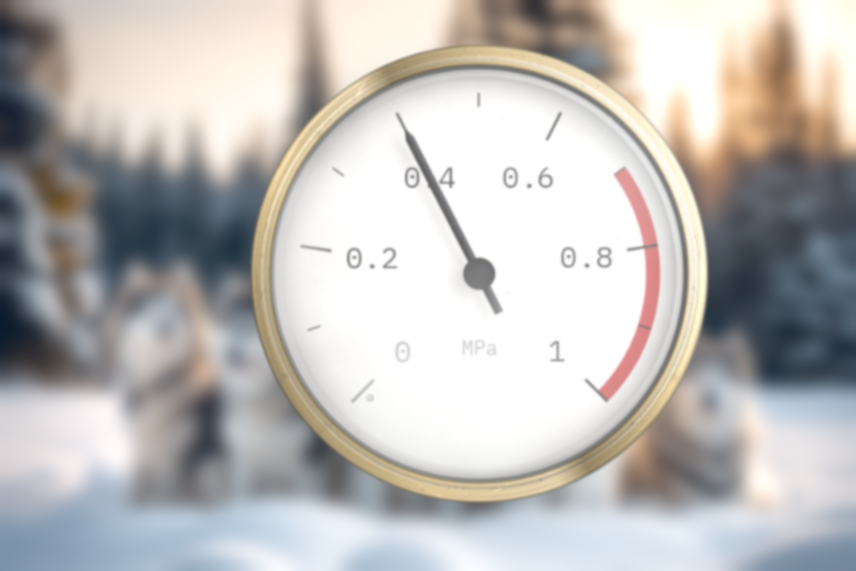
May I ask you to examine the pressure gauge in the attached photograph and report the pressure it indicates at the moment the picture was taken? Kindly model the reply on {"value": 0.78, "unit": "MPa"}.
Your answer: {"value": 0.4, "unit": "MPa"}
